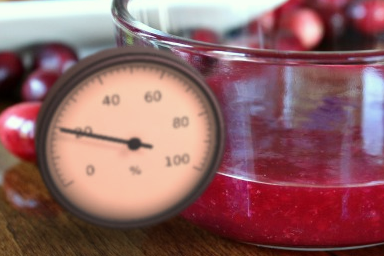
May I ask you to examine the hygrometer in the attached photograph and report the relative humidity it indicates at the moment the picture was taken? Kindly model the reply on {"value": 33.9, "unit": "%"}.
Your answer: {"value": 20, "unit": "%"}
